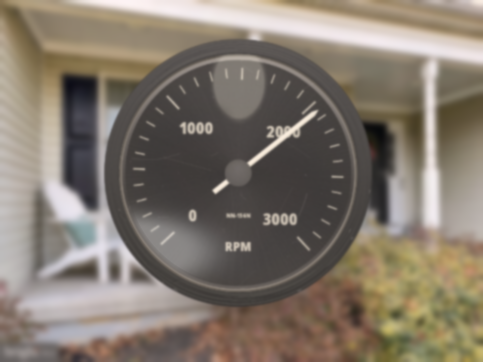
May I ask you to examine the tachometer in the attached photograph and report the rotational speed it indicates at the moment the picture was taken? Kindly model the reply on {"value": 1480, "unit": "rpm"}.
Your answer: {"value": 2050, "unit": "rpm"}
